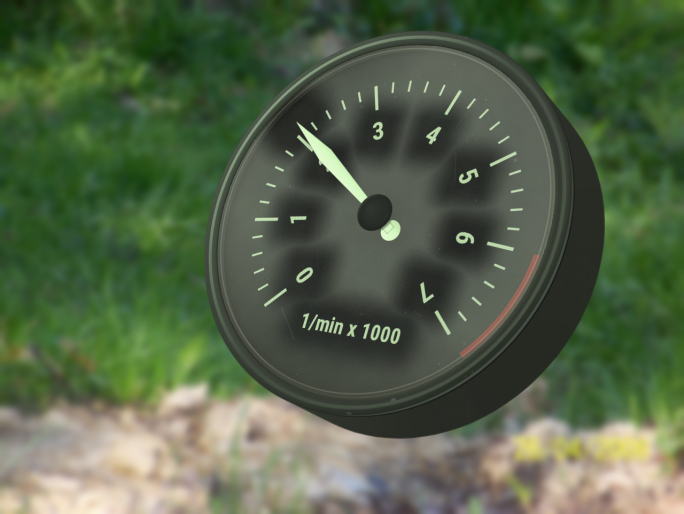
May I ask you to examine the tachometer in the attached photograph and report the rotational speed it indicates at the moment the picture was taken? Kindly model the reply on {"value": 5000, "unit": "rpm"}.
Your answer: {"value": 2100, "unit": "rpm"}
